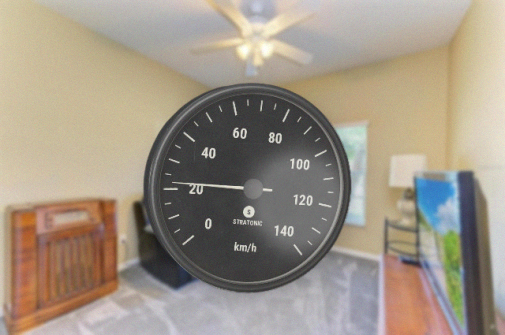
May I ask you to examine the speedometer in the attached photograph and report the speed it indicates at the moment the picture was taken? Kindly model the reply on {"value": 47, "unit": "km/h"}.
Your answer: {"value": 22.5, "unit": "km/h"}
